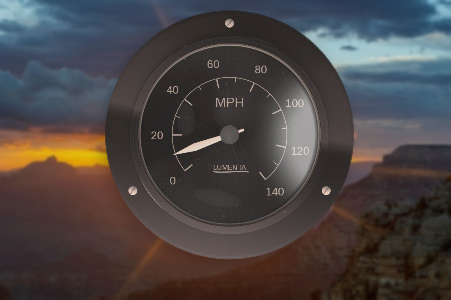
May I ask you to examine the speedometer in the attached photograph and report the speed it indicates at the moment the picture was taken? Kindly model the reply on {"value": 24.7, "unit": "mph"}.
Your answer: {"value": 10, "unit": "mph"}
